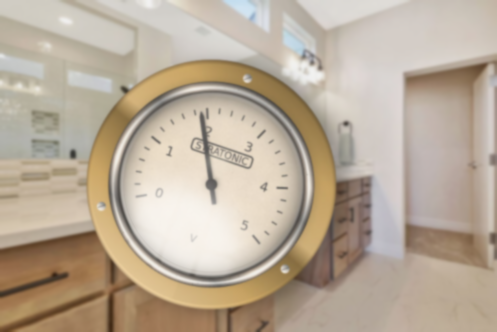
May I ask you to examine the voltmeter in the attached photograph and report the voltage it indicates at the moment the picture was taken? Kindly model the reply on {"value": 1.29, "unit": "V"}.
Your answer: {"value": 1.9, "unit": "V"}
